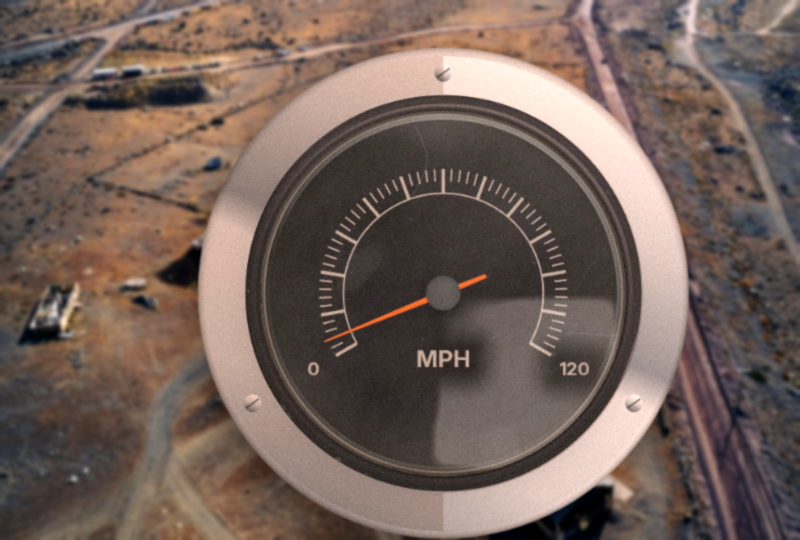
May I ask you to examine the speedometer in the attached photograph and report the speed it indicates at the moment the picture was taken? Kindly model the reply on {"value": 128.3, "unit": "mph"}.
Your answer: {"value": 4, "unit": "mph"}
